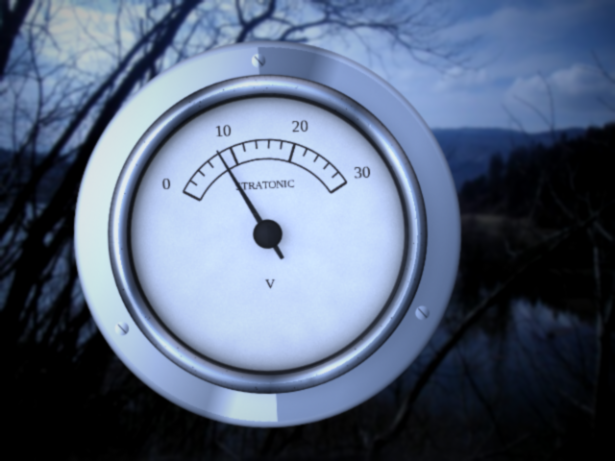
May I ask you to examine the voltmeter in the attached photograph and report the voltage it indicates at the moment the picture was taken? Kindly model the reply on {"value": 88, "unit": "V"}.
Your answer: {"value": 8, "unit": "V"}
